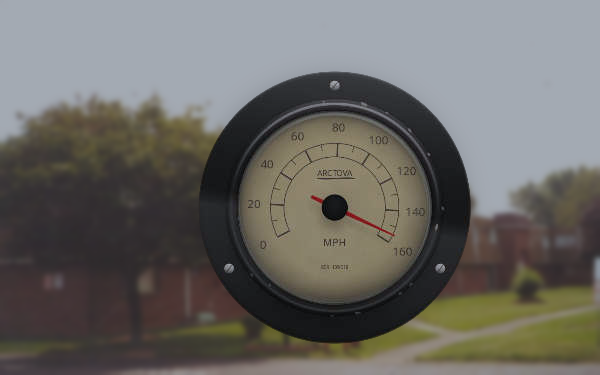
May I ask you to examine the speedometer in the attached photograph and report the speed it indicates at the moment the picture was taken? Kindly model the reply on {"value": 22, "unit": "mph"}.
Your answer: {"value": 155, "unit": "mph"}
